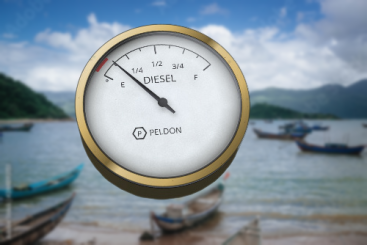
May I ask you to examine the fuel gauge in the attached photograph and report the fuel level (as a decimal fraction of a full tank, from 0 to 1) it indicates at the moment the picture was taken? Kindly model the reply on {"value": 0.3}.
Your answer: {"value": 0.125}
